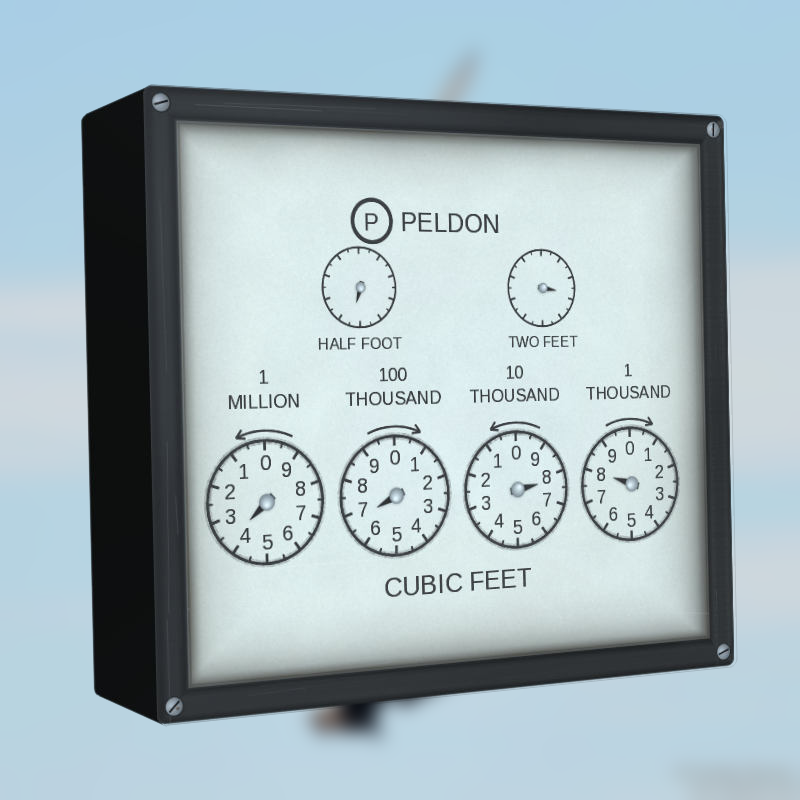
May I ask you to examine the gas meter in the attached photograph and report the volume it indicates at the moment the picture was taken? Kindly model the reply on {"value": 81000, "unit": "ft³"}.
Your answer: {"value": 367800, "unit": "ft³"}
